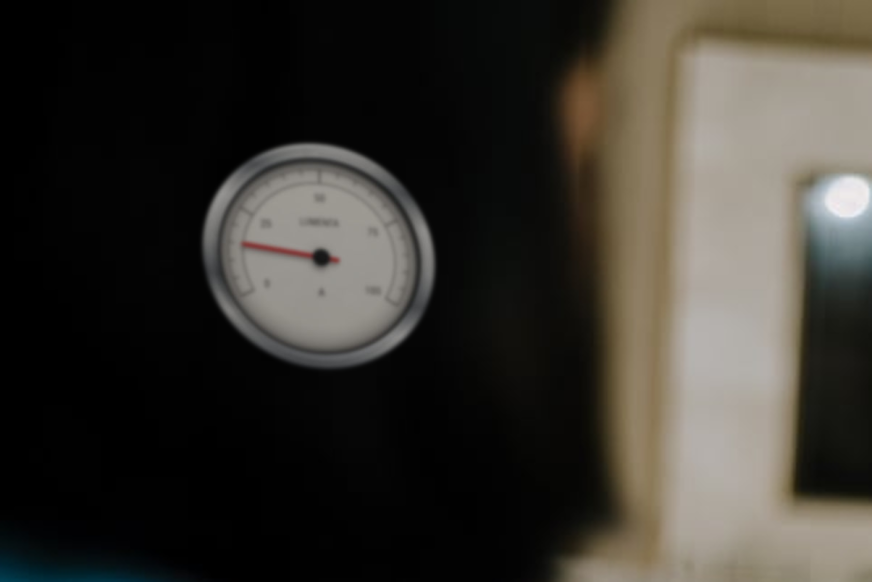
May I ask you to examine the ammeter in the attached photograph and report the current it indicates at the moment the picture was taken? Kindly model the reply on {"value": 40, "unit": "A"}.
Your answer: {"value": 15, "unit": "A"}
